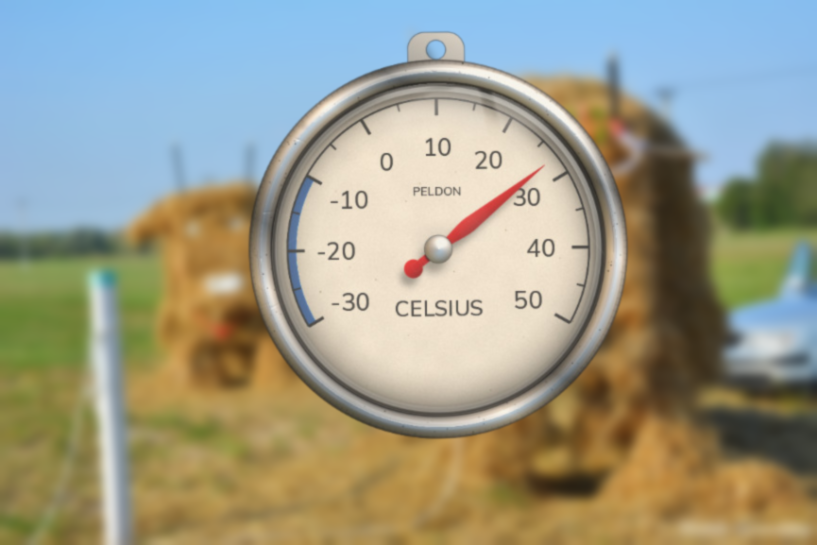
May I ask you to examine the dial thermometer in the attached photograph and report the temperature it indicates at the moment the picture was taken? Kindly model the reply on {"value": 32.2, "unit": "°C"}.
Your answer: {"value": 27.5, "unit": "°C"}
